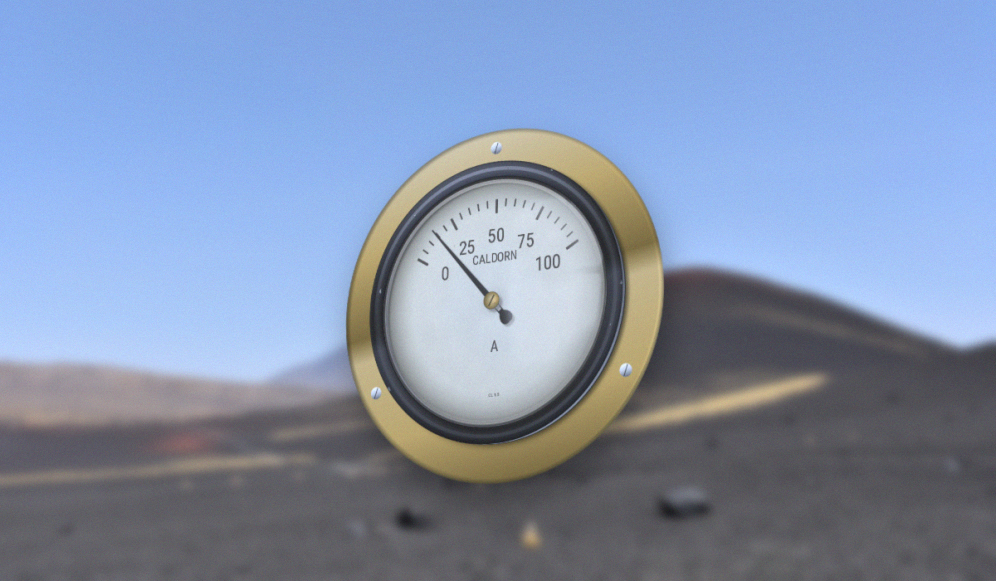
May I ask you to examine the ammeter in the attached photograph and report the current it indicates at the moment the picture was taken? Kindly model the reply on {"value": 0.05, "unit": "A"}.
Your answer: {"value": 15, "unit": "A"}
